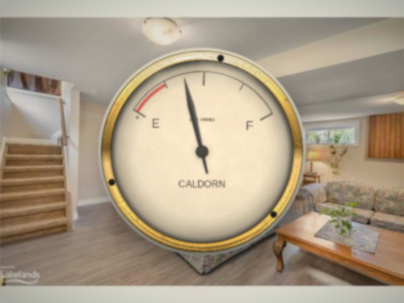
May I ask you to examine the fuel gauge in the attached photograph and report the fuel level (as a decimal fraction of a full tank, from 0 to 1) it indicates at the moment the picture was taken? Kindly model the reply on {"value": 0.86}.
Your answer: {"value": 0.375}
